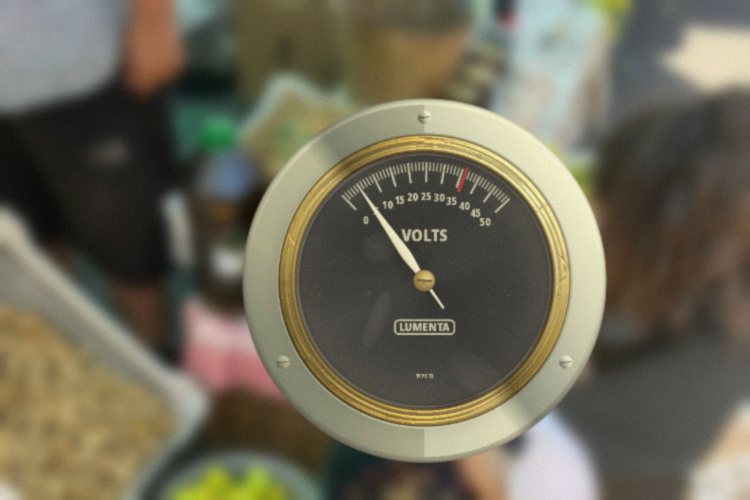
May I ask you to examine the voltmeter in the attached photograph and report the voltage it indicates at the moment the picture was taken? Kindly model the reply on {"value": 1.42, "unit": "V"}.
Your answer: {"value": 5, "unit": "V"}
